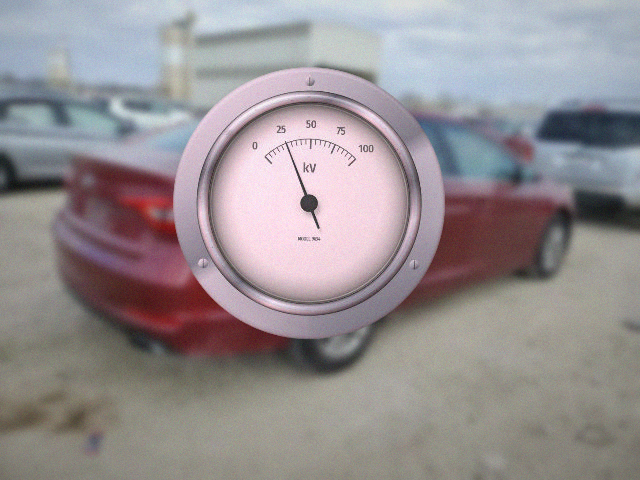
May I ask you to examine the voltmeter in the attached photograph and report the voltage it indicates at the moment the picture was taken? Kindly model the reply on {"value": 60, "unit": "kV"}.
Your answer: {"value": 25, "unit": "kV"}
